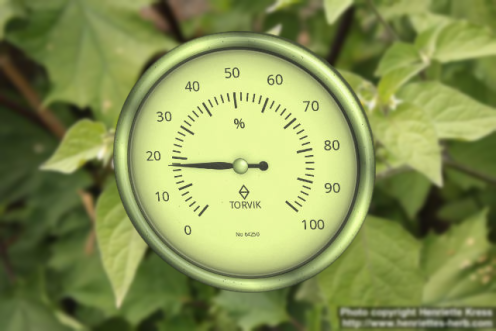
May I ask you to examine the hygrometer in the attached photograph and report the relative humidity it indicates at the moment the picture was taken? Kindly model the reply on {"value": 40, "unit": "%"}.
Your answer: {"value": 18, "unit": "%"}
